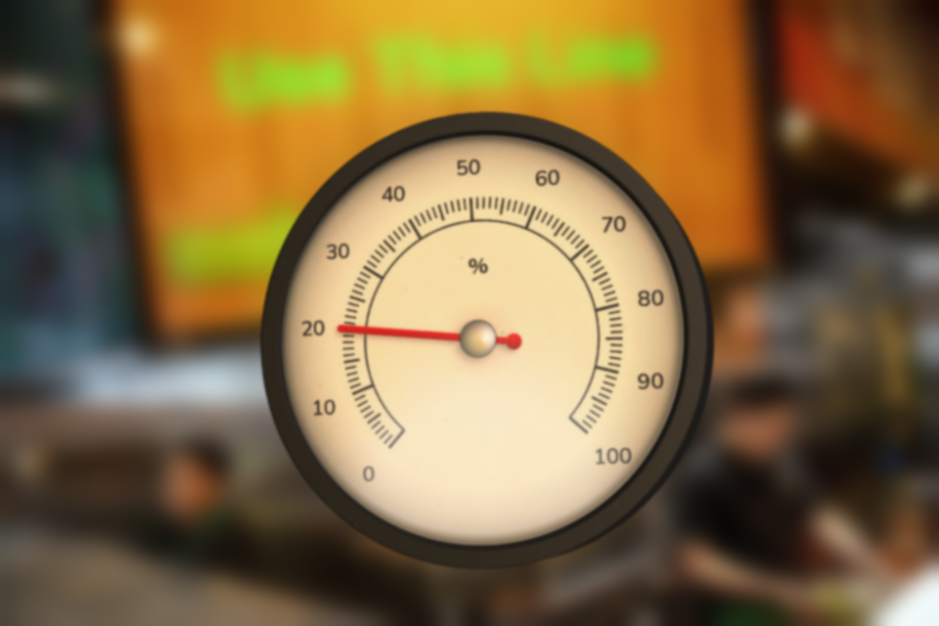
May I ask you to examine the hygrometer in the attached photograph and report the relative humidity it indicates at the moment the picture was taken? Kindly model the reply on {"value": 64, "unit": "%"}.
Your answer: {"value": 20, "unit": "%"}
